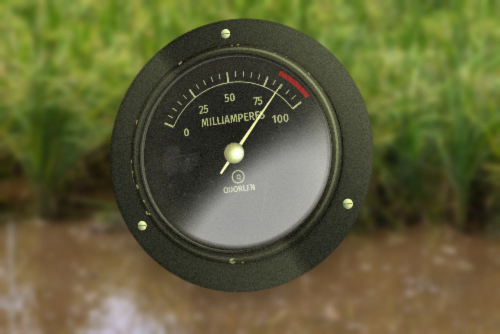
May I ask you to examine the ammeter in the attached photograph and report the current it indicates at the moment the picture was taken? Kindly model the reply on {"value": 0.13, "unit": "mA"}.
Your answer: {"value": 85, "unit": "mA"}
